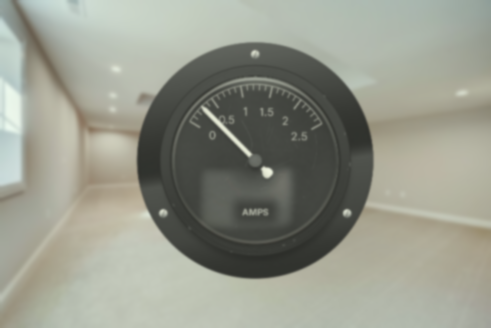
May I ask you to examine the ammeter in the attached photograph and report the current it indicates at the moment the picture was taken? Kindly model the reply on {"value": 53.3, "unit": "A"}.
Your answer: {"value": 0.3, "unit": "A"}
